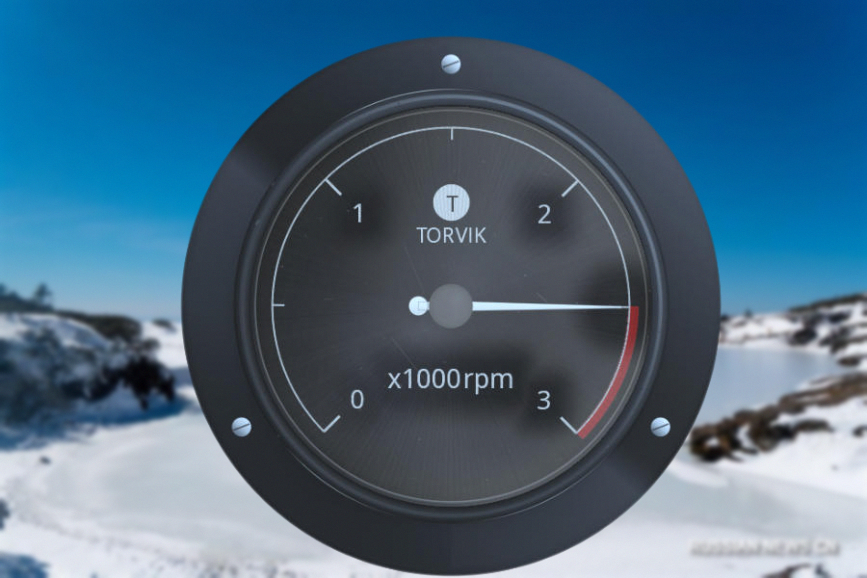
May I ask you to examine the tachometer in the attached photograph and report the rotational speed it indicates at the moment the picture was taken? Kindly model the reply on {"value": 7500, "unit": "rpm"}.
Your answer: {"value": 2500, "unit": "rpm"}
